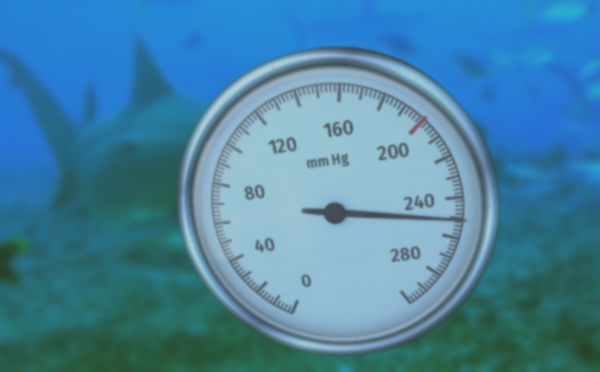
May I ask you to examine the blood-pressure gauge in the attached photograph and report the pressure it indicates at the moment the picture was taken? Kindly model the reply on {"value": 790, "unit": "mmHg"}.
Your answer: {"value": 250, "unit": "mmHg"}
